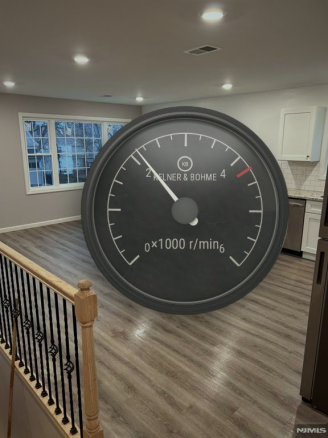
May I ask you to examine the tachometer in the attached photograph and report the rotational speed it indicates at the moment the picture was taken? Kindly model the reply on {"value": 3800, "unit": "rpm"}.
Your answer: {"value": 2125, "unit": "rpm"}
